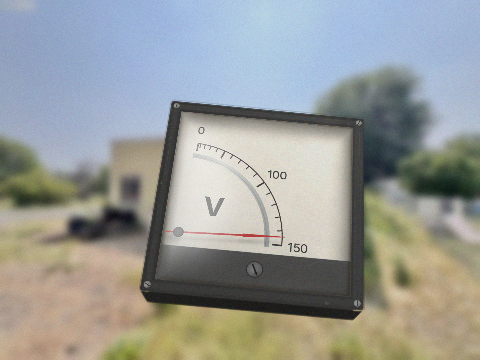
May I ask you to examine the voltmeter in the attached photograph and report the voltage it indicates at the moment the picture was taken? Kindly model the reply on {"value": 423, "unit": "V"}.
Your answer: {"value": 145, "unit": "V"}
